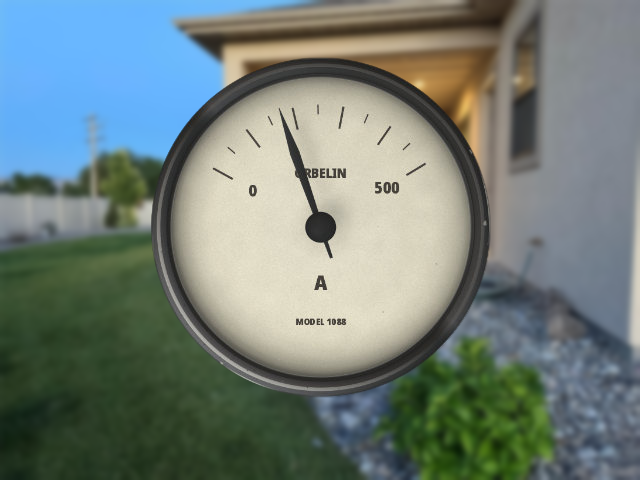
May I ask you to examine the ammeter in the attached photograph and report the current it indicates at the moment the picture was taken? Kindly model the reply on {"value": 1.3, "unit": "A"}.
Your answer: {"value": 175, "unit": "A"}
